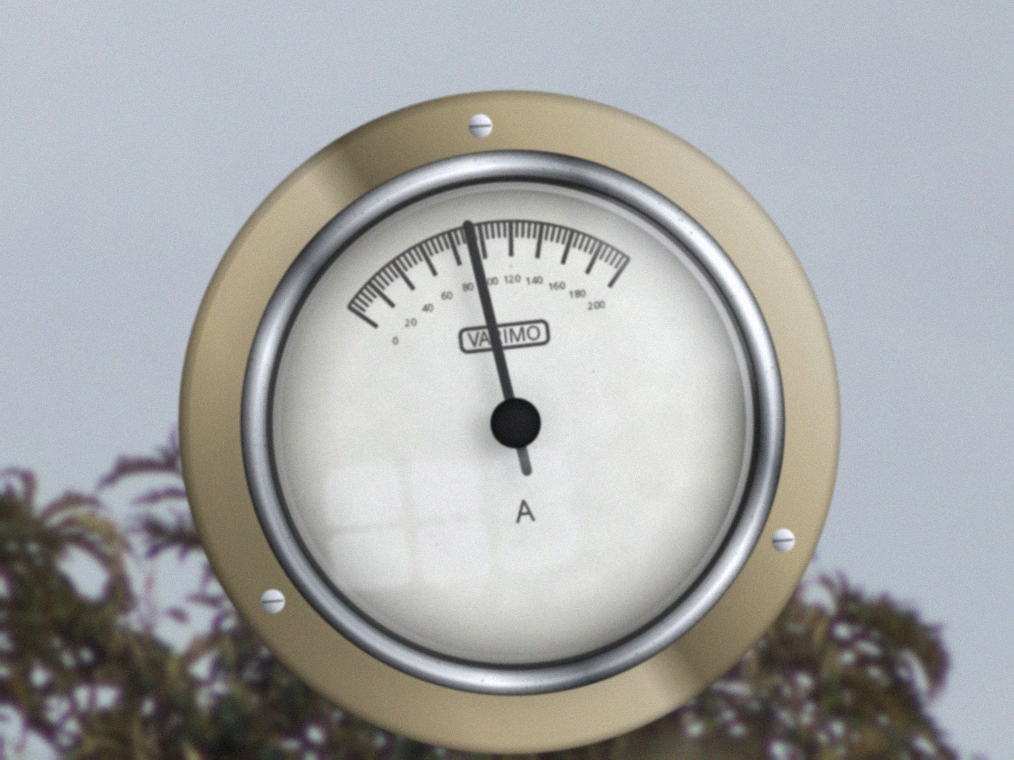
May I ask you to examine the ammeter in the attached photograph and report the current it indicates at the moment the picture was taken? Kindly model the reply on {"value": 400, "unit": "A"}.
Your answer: {"value": 92, "unit": "A"}
